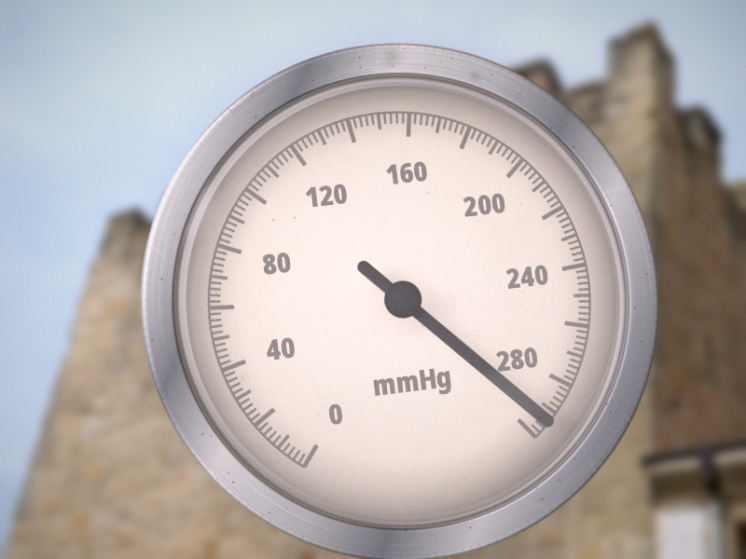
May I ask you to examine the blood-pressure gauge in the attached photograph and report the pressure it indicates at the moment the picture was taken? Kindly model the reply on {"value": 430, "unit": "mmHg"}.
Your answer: {"value": 294, "unit": "mmHg"}
